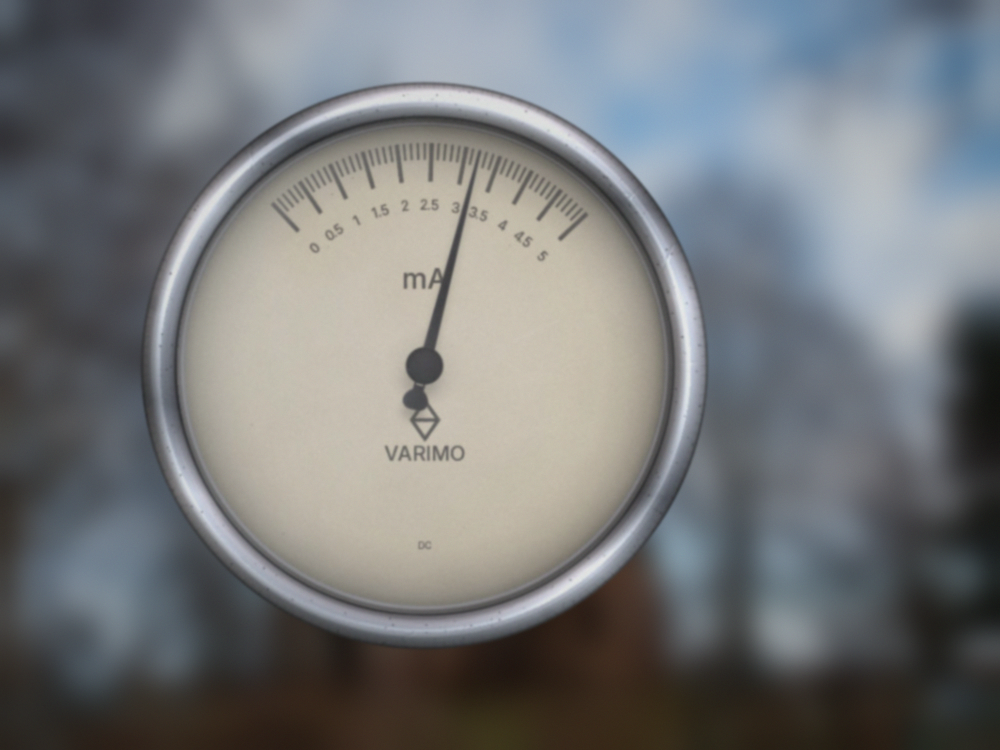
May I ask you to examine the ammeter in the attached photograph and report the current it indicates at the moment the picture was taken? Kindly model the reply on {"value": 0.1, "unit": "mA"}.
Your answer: {"value": 3.2, "unit": "mA"}
